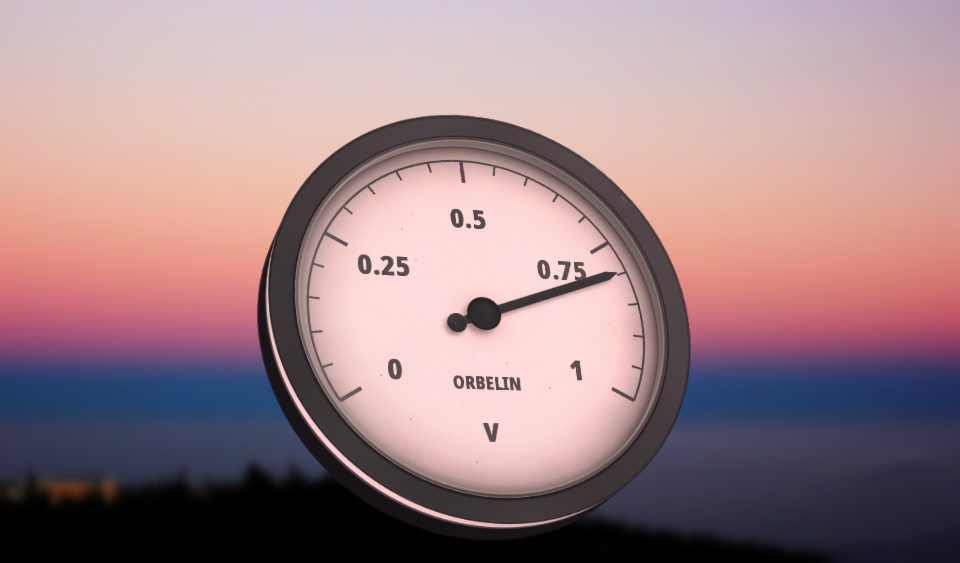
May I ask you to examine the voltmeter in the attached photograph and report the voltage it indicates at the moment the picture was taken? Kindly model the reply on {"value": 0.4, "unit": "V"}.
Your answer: {"value": 0.8, "unit": "V"}
